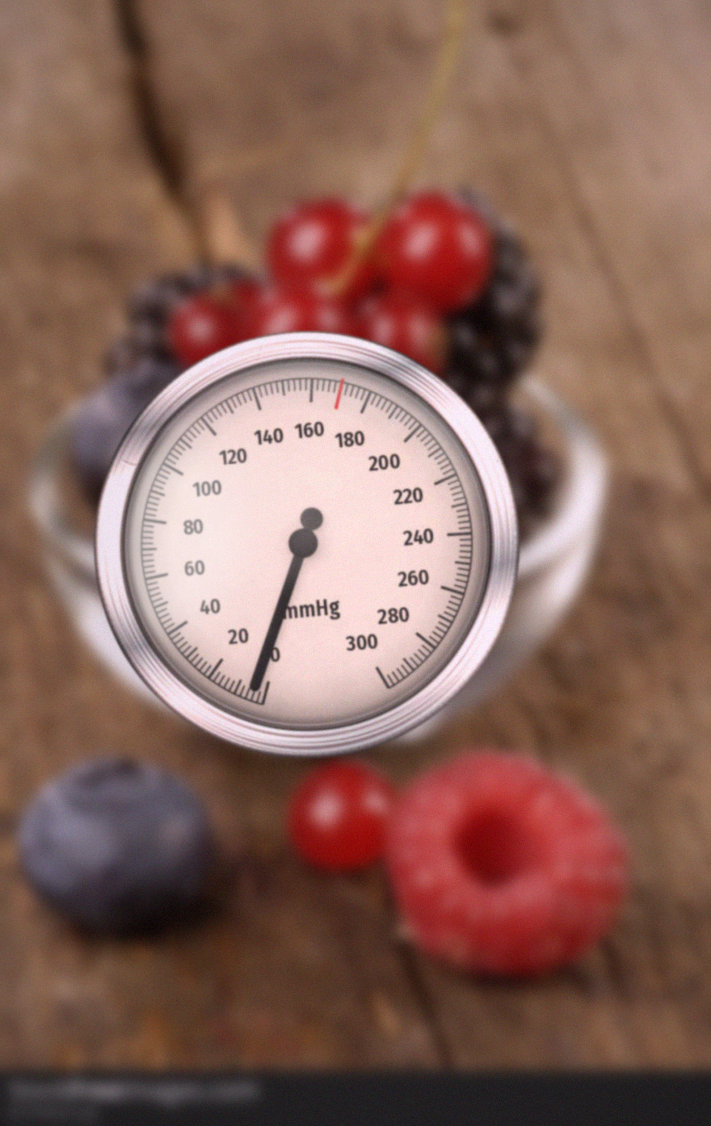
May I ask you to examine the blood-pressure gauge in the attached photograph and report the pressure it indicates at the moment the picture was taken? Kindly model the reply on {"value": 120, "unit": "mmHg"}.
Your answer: {"value": 4, "unit": "mmHg"}
